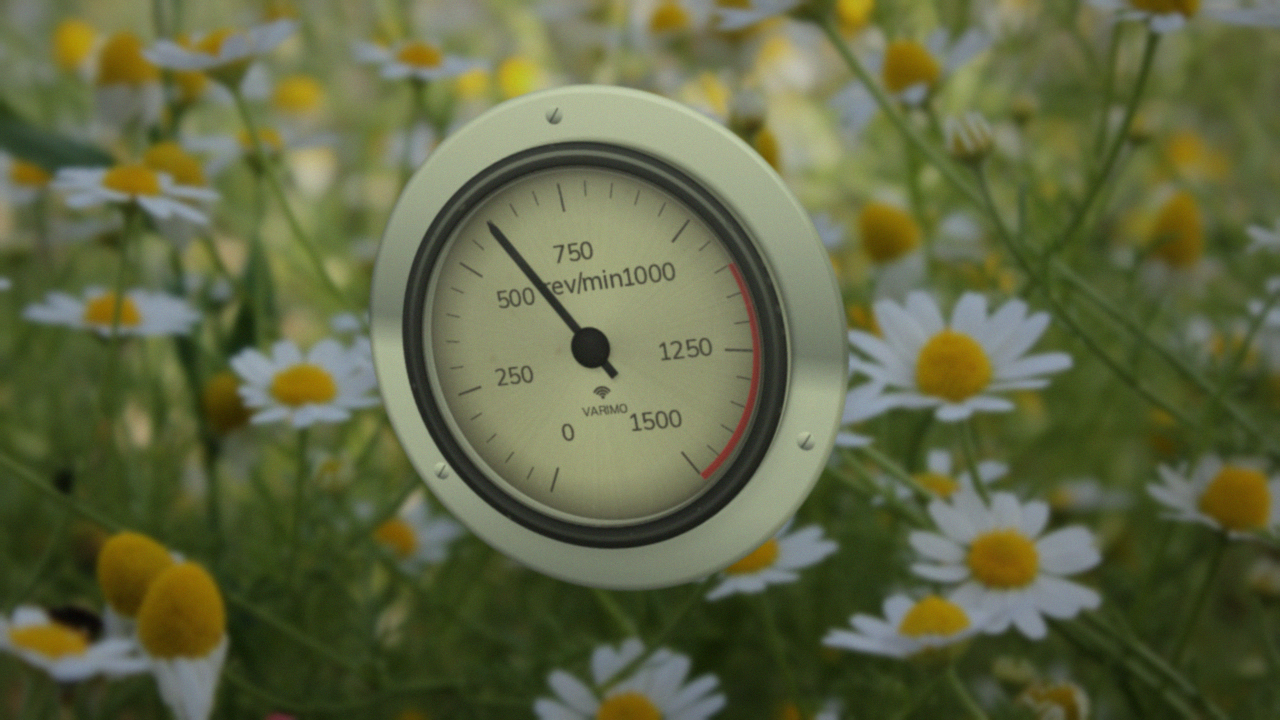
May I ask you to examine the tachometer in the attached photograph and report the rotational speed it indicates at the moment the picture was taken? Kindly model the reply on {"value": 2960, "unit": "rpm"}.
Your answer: {"value": 600, "unit": "rpm"}
